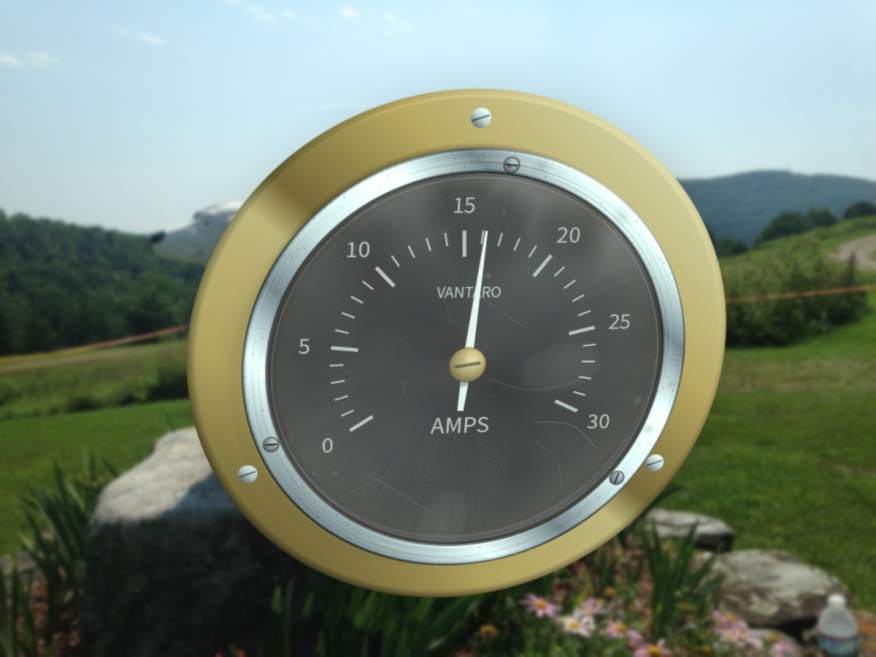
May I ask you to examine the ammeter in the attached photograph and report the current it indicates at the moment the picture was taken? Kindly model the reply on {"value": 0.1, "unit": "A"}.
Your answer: {"value": 16, "unit": "A"}
